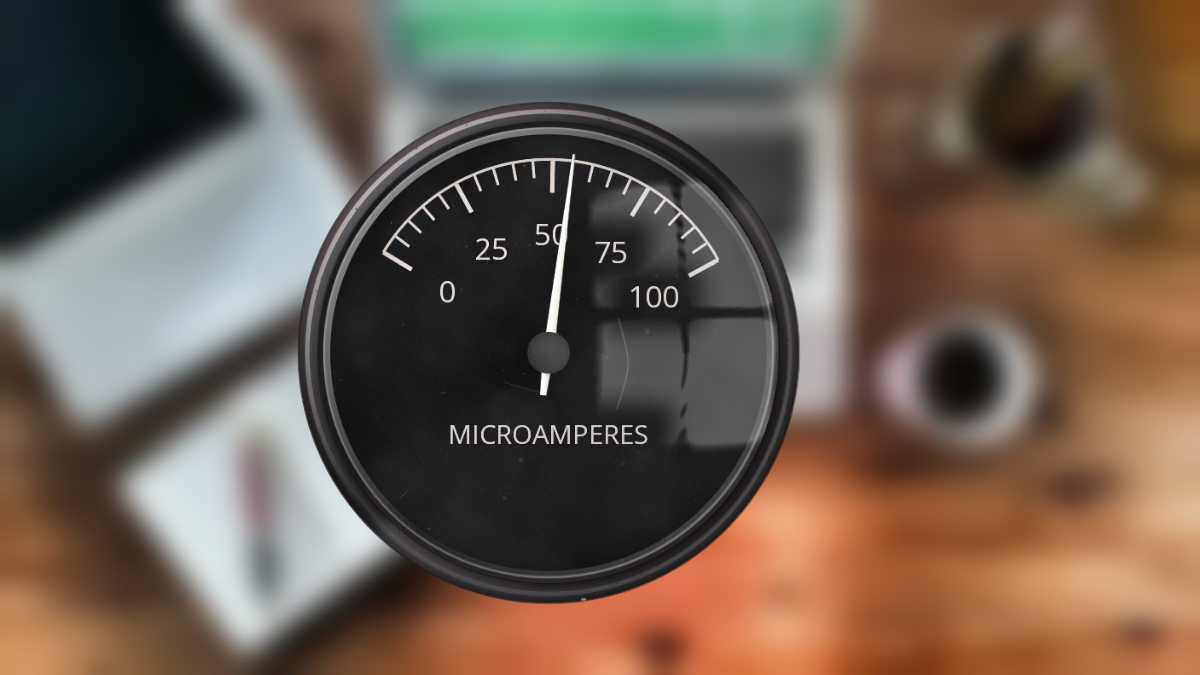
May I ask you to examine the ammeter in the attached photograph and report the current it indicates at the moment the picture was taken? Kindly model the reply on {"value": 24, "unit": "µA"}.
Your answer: {"value": 55, "unit": "µA"}
